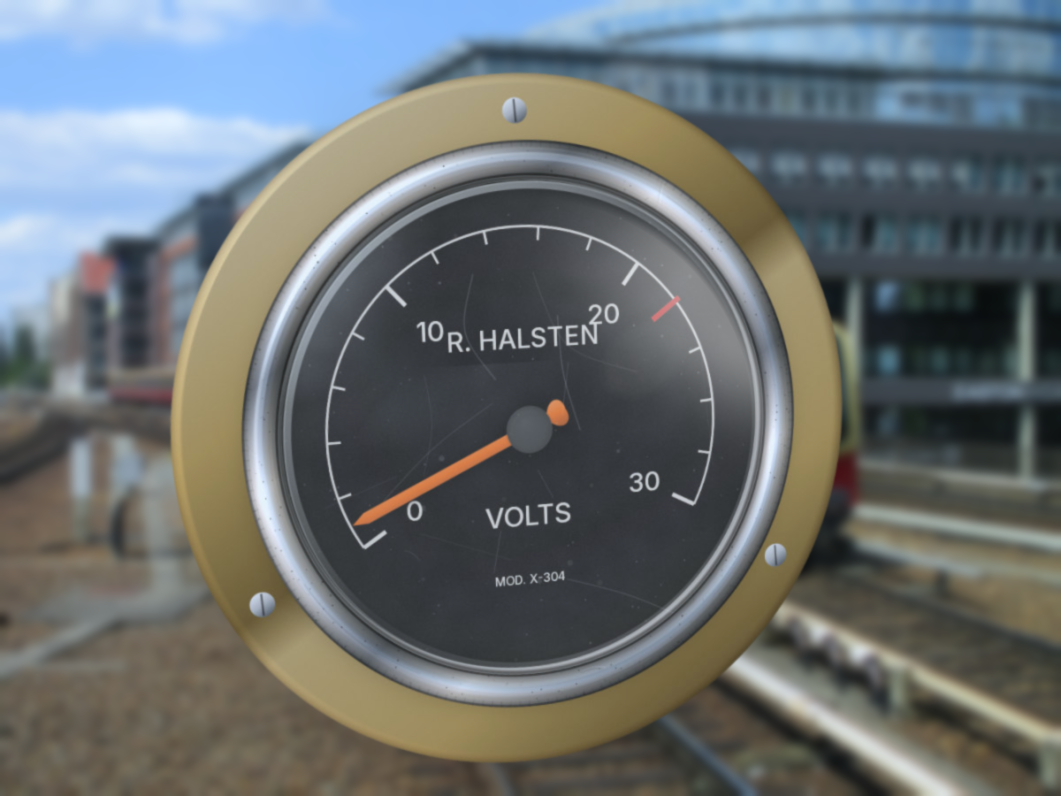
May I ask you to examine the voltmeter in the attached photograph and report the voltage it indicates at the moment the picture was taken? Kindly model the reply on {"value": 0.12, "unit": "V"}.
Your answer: {"value": 1, "unit": "V"}
